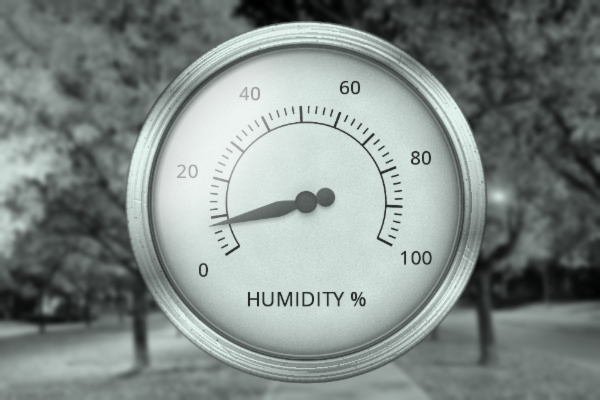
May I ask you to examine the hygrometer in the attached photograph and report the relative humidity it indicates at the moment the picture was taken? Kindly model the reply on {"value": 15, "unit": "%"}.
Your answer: {"value": 8, "unit": "%"}
